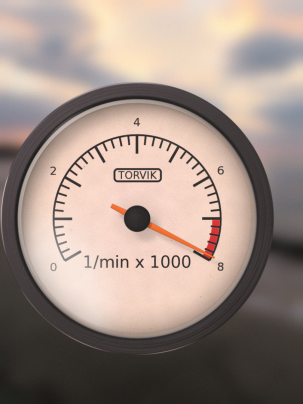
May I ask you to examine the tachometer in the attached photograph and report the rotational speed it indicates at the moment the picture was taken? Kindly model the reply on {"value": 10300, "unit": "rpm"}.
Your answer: {"value": 7900, "unit": "rpm"}
